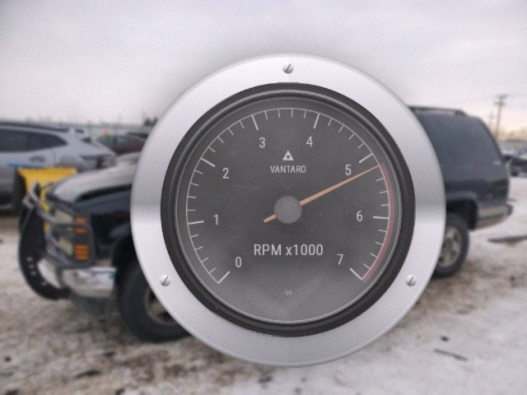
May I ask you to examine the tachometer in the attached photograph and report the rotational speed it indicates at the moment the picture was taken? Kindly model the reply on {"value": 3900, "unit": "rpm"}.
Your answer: {"value": 5200, "unit": "rpm"}
